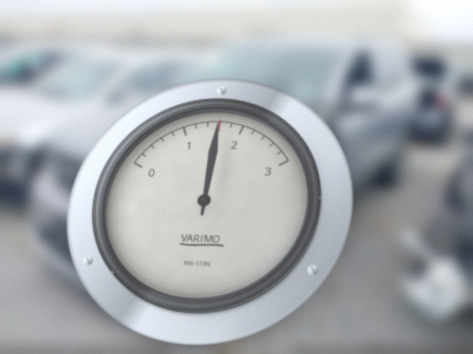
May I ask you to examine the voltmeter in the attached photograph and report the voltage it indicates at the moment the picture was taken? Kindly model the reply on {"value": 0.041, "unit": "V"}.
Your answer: {"value": 1.6, "unit": "V"}
